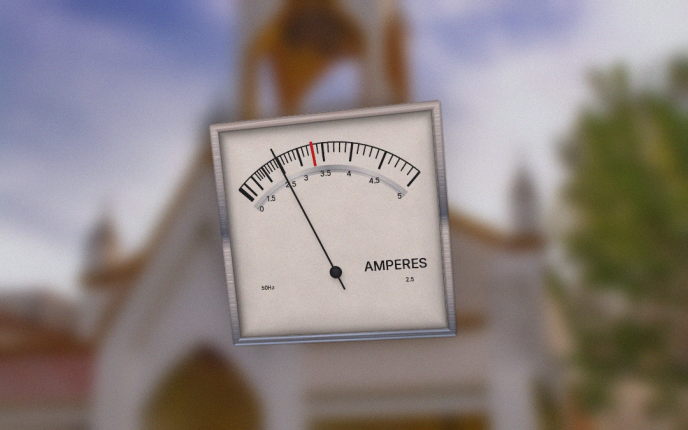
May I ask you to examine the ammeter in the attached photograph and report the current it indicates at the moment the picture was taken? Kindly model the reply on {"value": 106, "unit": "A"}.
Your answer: {"value": 2.5, "unit": "A"}
